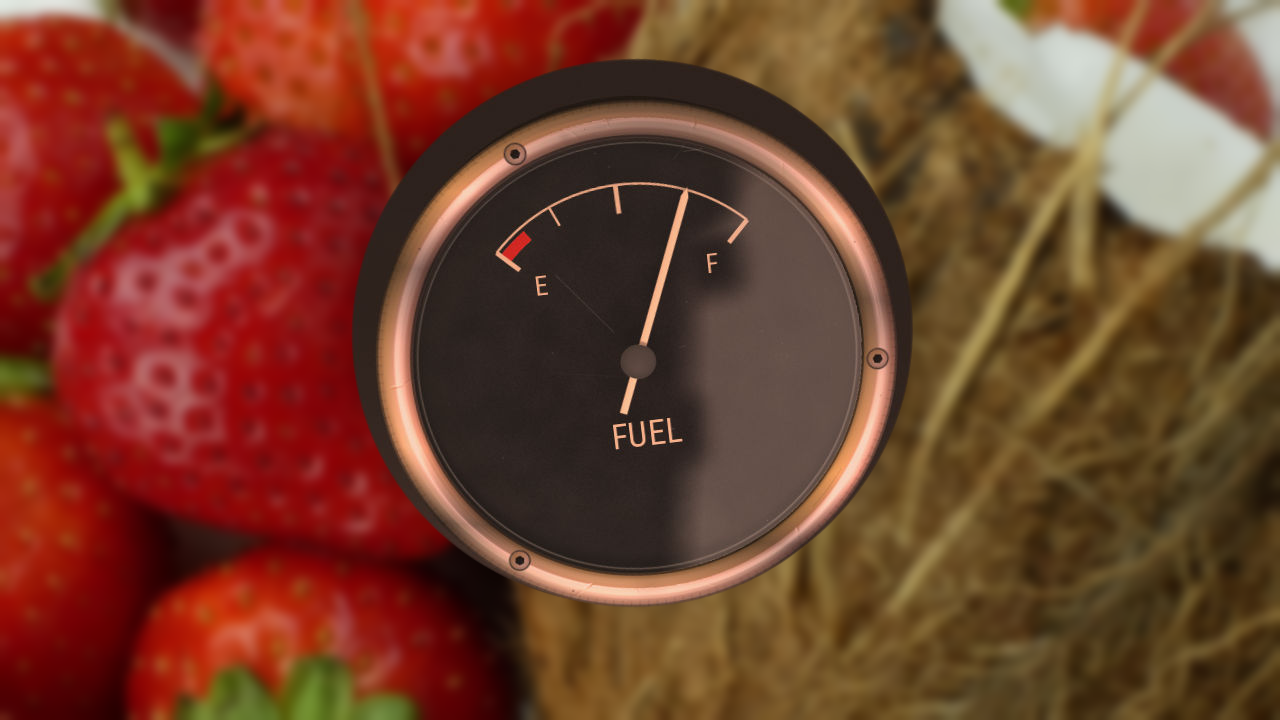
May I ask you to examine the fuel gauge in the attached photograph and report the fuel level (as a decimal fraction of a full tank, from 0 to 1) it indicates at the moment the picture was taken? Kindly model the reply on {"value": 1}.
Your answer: {"value": 0.75}
